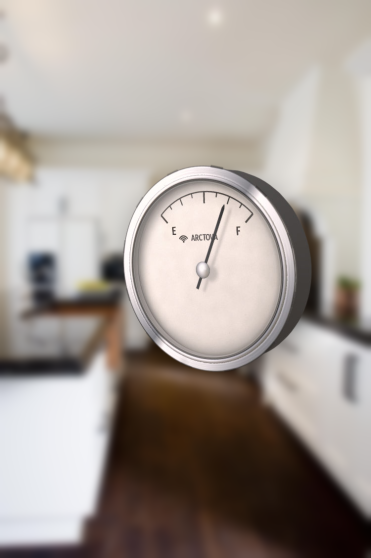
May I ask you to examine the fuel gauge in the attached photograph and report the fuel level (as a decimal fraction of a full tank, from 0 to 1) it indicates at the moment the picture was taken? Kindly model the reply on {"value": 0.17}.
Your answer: {"value": 0.75}
